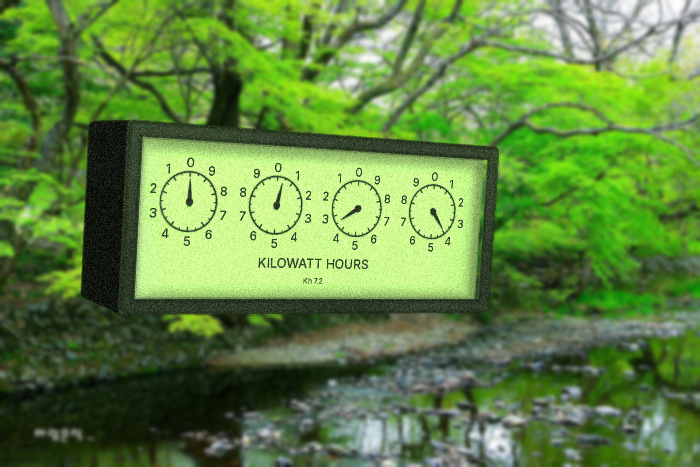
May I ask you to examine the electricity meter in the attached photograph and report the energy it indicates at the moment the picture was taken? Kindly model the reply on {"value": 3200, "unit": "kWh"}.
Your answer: {"value": 34, "unit": "kWh"}
